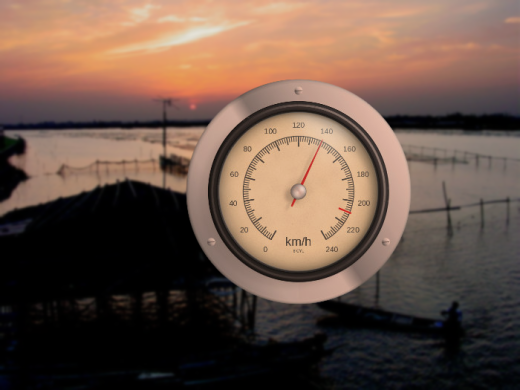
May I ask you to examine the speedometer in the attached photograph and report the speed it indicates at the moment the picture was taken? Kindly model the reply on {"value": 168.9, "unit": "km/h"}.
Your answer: {"value": 140, "unit": "km/h"}
